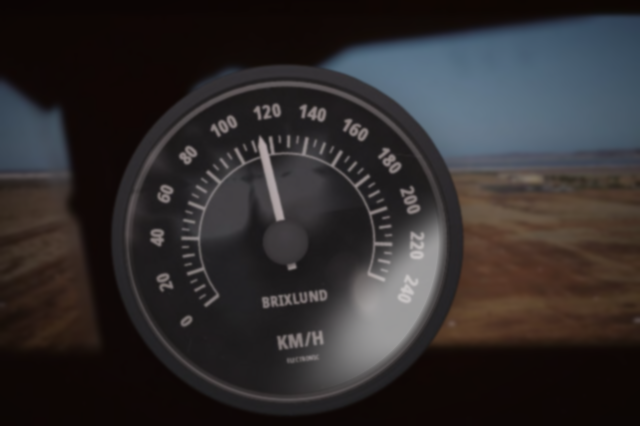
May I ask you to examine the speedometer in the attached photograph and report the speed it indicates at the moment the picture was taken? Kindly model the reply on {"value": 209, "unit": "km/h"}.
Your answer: {"value": 115, "unit": "km/h"}
